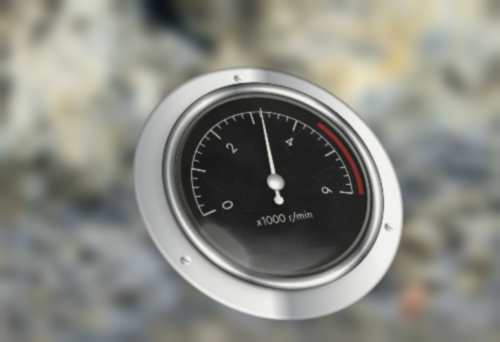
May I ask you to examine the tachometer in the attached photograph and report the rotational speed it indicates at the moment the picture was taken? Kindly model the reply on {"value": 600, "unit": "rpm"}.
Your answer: {"value": 3200, "unit": "rpm"}
